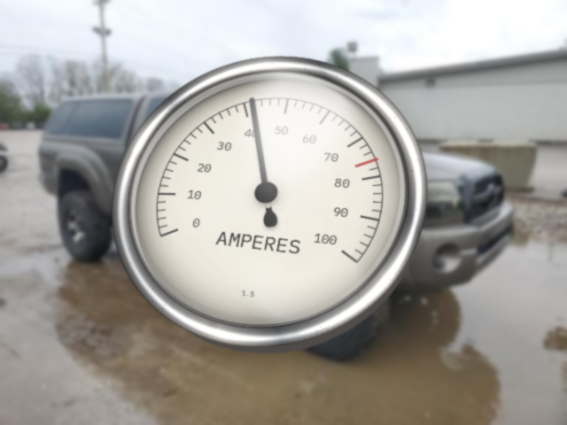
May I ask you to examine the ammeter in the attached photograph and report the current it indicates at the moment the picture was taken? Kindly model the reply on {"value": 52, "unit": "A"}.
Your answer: {"value": 42, "unit": "A"}
